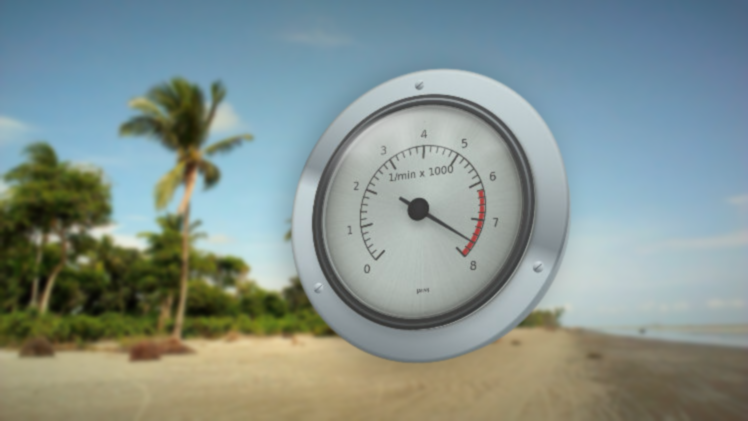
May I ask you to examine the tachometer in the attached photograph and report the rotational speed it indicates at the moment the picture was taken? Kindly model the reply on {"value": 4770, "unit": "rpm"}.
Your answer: {"value": 7600, "unit": "rpm"}
